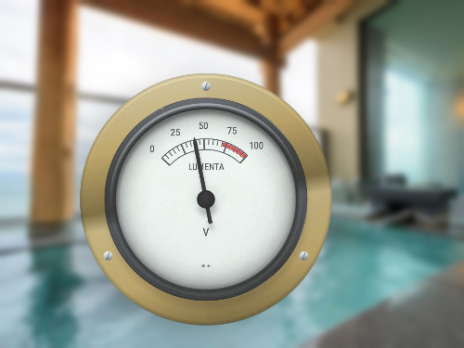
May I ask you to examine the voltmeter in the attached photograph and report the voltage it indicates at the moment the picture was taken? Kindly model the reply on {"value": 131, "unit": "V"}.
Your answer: {"value": 40, "unit": "V"}
